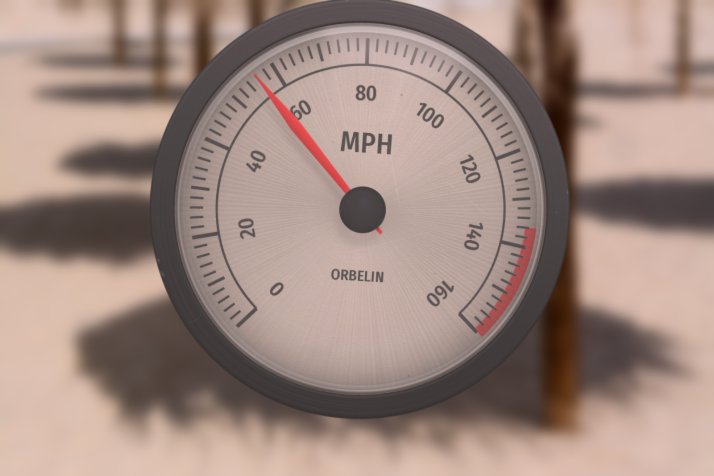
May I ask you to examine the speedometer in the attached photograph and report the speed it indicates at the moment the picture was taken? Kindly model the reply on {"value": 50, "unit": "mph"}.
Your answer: {"value": 56, "unit": "mph"}
